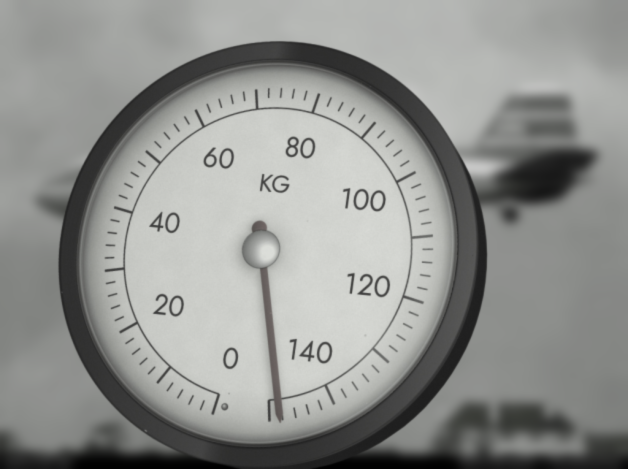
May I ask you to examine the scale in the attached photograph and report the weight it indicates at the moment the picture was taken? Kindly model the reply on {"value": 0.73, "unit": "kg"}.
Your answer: {"value": 148, "unit": "kg"}
